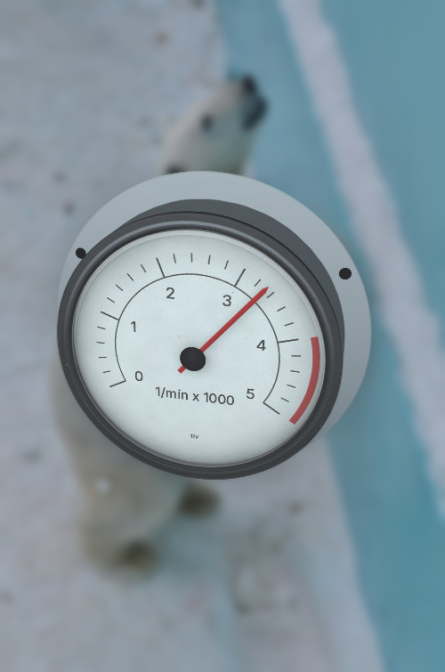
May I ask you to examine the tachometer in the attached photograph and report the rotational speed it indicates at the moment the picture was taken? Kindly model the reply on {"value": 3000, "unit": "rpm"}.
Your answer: {"value": 3300, "unit": "rpm"}
